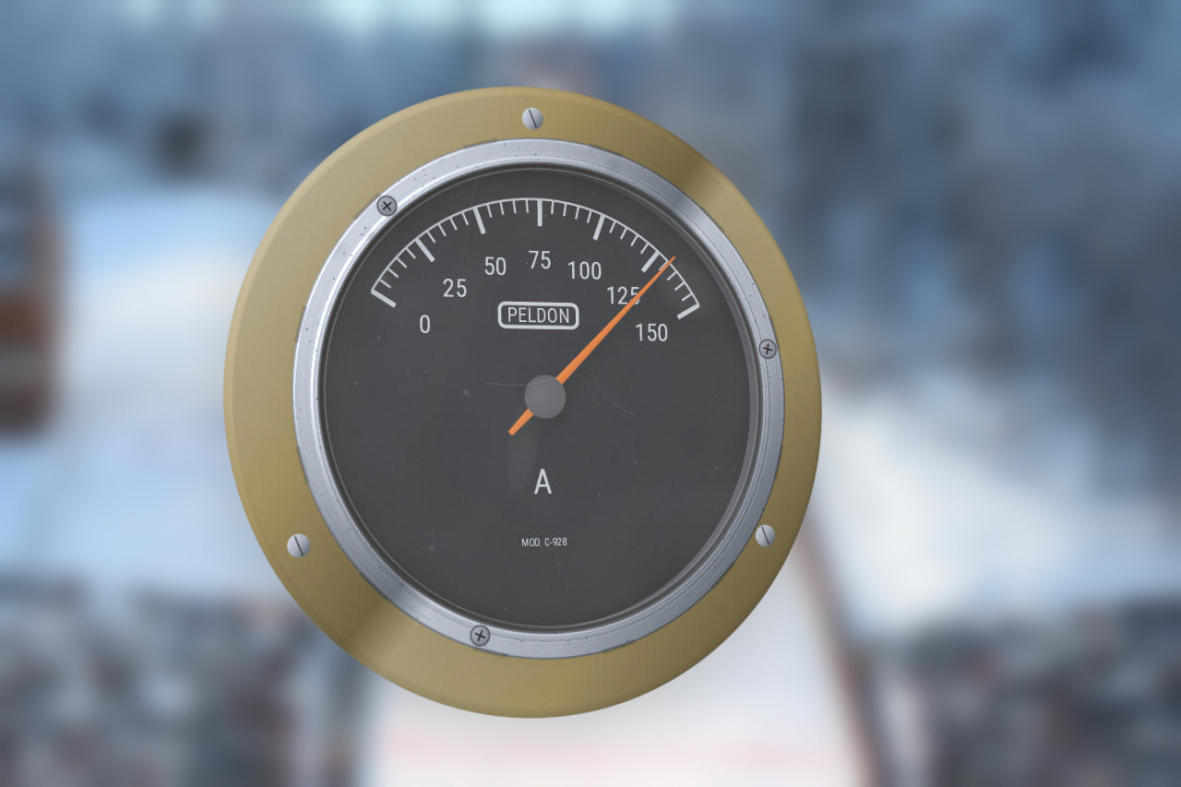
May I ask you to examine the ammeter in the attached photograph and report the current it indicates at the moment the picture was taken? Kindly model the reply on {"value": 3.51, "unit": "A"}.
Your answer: {"value": 130, "unit": "A"}
